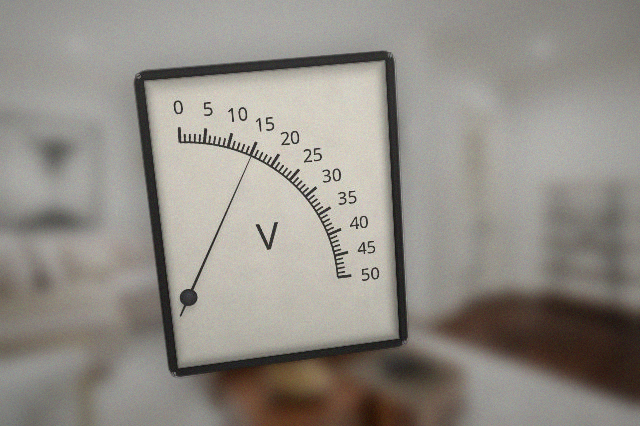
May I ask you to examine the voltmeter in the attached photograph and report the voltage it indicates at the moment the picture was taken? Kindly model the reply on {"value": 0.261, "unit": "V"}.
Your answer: {"value": 15, "unit": "V"}
